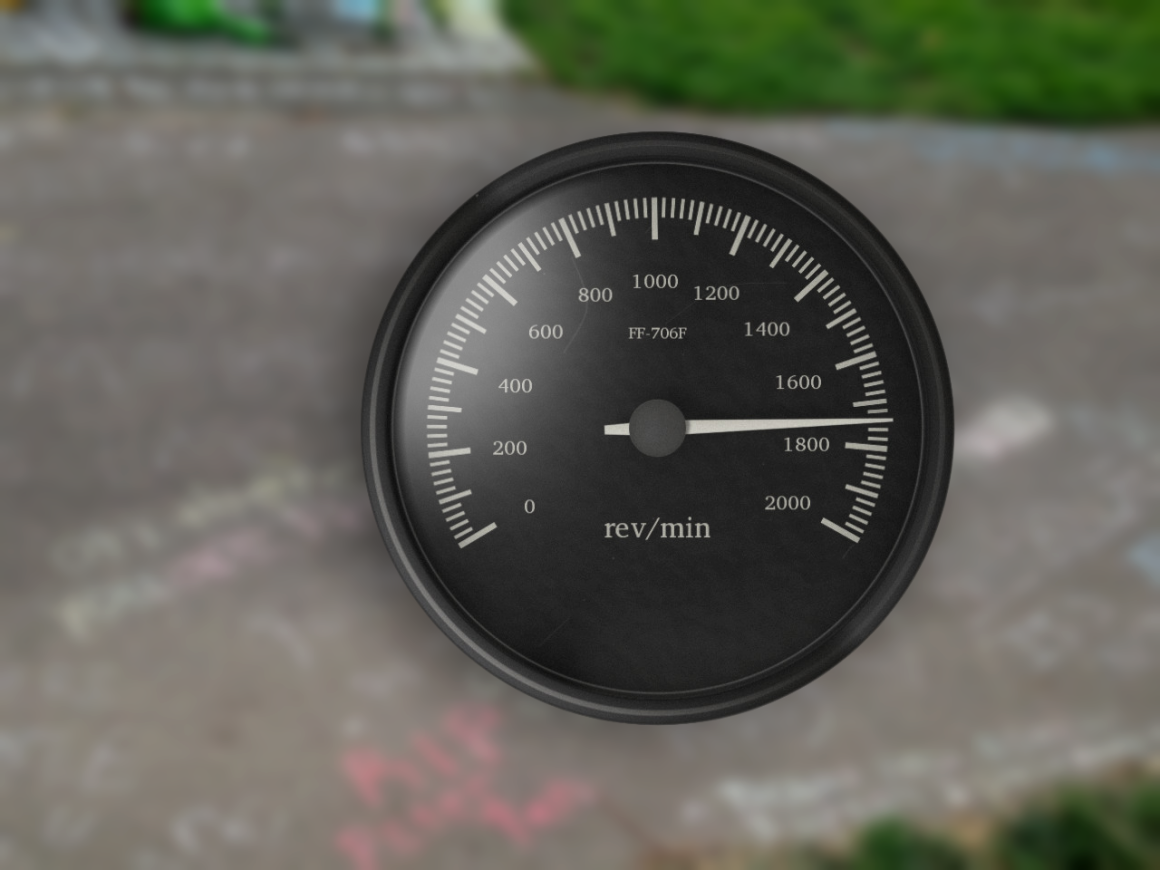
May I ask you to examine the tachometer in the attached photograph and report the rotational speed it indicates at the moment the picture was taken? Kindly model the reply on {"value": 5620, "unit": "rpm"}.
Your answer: {"value": 1740, "unit": "rpm"}
